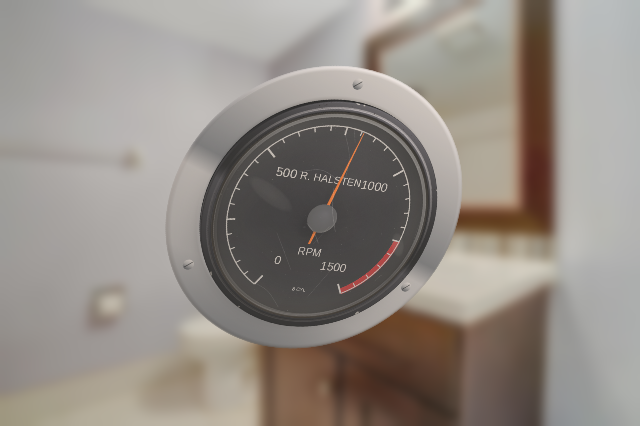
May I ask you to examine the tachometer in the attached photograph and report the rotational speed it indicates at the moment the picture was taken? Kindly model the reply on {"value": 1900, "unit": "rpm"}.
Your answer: {"value": 800, "unit": "rpm"}
